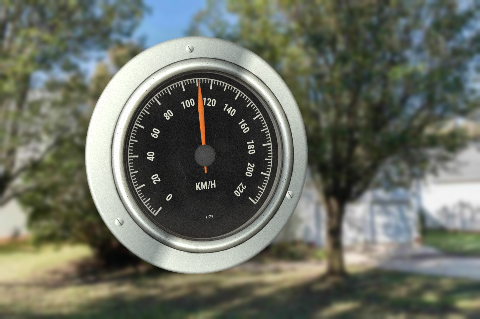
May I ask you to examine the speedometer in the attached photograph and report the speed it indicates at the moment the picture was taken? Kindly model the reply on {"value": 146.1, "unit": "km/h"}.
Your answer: {"value": 110, "unit": "km/h"}
